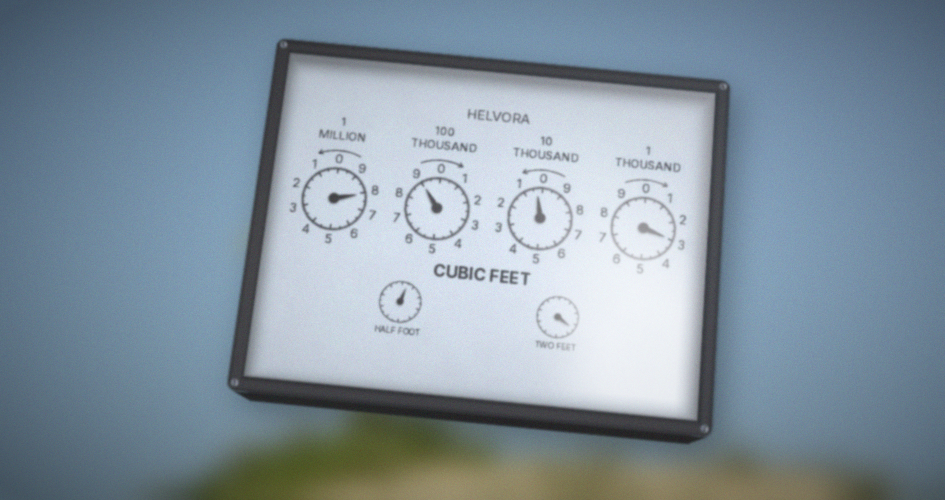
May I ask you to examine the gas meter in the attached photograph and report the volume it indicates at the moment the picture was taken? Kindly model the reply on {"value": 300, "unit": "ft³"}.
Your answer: {"value": 790300, "unit": "ft³"}
